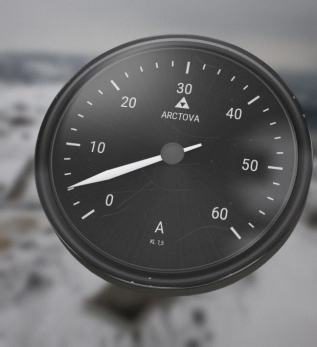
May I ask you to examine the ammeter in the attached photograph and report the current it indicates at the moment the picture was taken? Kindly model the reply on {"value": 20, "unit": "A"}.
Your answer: {"value": 4, "unit": "A"}
